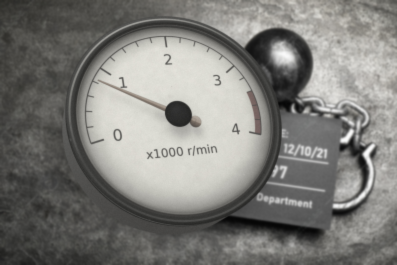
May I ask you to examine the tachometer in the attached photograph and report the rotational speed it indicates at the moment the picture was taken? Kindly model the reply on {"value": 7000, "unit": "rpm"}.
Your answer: {"value": 800, "unit": "rpm"}
